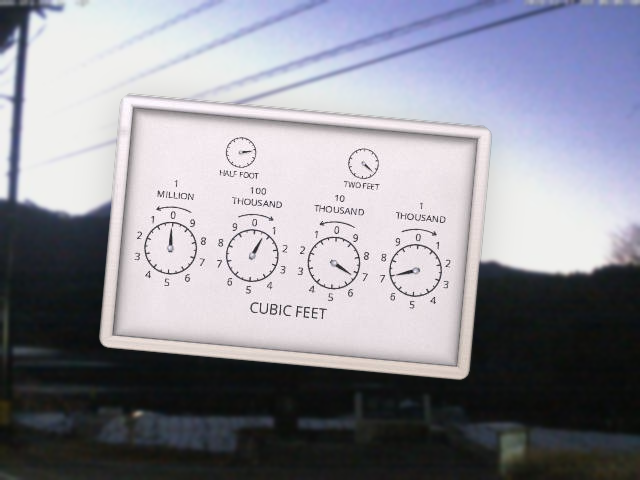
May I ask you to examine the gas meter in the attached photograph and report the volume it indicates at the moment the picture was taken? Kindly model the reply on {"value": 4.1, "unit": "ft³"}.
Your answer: {"value": 6700, "unit": "ft³"}
